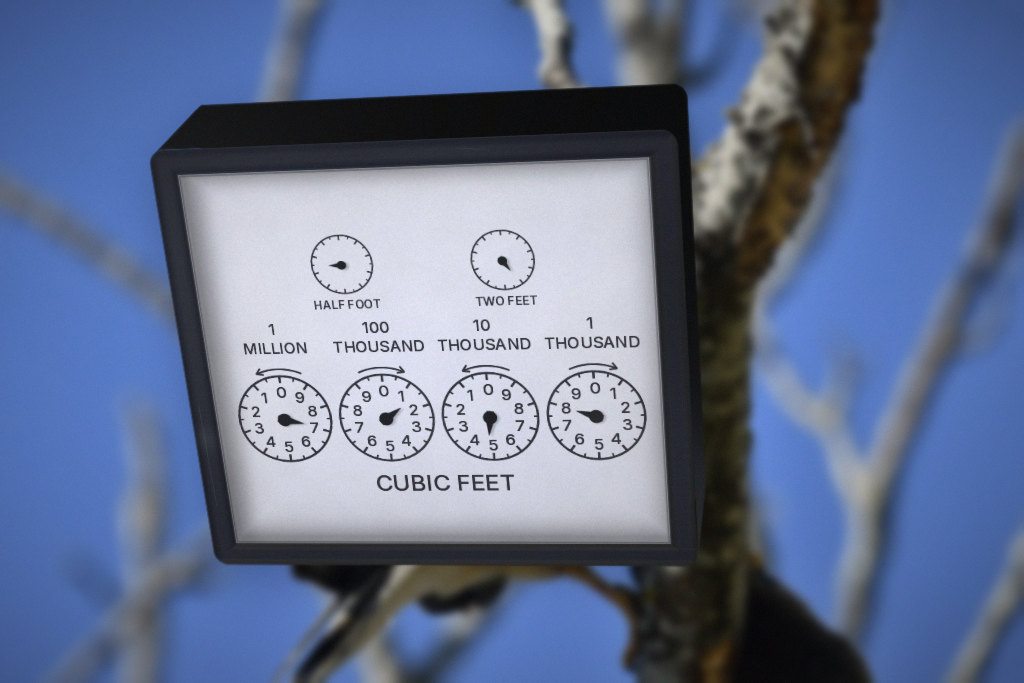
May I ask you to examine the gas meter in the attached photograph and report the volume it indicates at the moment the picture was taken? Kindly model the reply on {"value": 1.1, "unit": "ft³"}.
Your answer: {"value": 714800, "unit": "ft³"}
